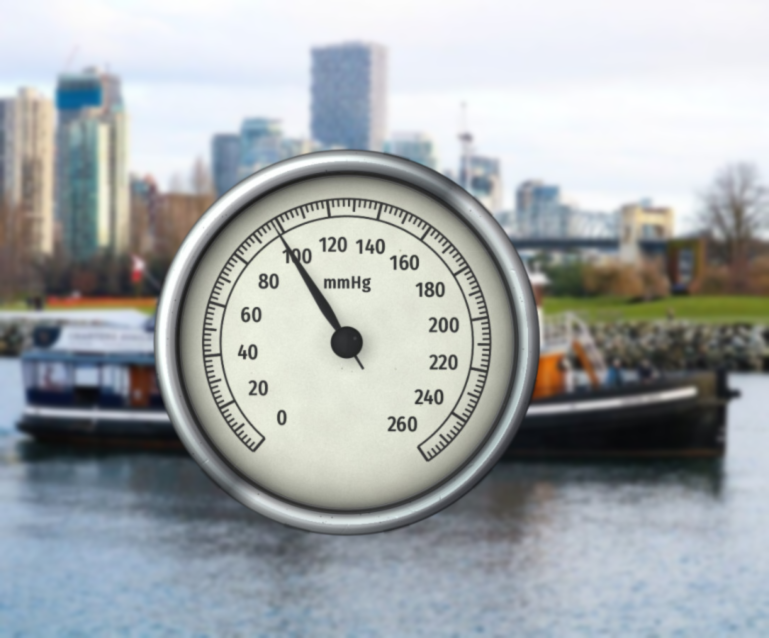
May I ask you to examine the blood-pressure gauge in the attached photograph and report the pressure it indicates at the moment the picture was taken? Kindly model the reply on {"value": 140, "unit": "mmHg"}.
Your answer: {"value": 98, "unit": "mmHg"}
